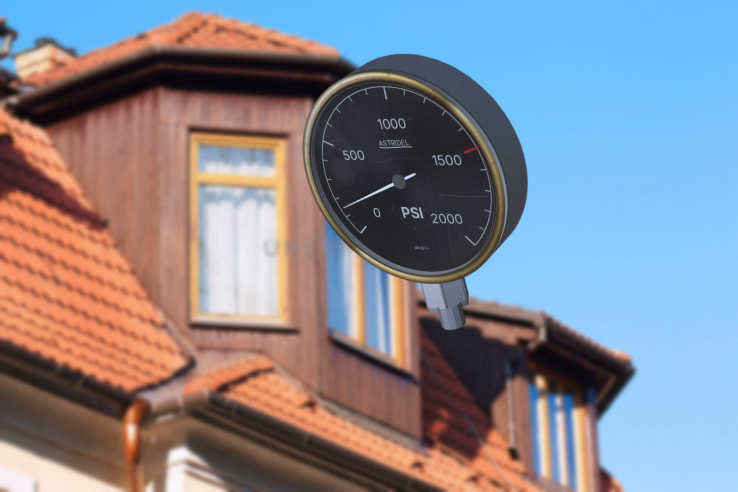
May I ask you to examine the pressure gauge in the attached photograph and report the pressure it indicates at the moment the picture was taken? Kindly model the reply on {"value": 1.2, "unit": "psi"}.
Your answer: {"value": 150, "unit": "psi"}
